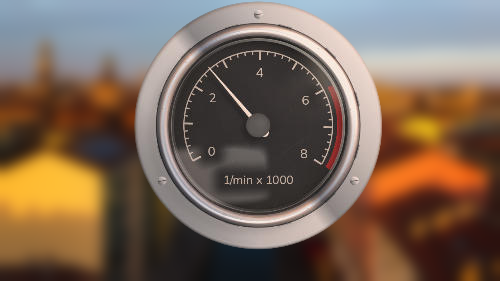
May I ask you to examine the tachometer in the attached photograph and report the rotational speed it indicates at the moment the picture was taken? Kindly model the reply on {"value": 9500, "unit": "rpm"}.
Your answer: {"value": 2600, "unit": "rpm"}
